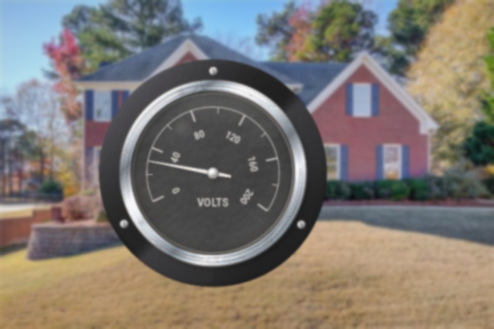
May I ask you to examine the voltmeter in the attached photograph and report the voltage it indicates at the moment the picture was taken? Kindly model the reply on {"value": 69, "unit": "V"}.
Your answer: {"value": 30, "unit": "V"}
